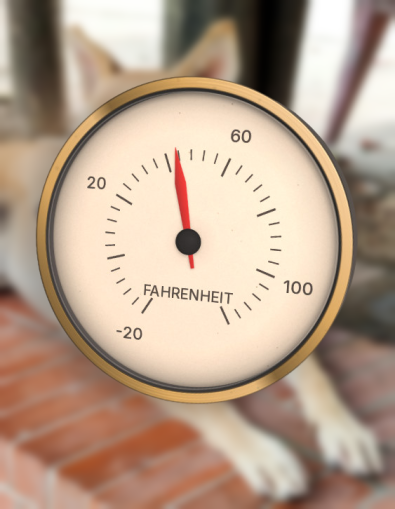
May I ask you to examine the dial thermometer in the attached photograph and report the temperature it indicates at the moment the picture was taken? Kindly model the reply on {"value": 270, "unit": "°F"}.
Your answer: {"value": 44, "unit": "°F"}
